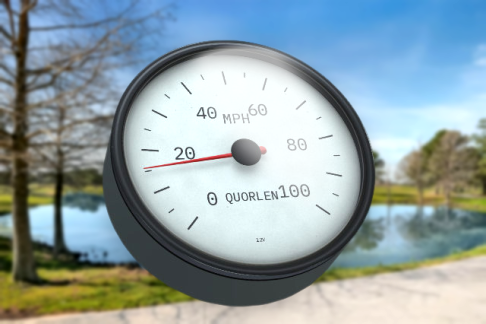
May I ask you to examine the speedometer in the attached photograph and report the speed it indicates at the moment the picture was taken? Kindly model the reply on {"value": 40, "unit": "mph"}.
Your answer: {"value": 15, "unit": "mph"}
